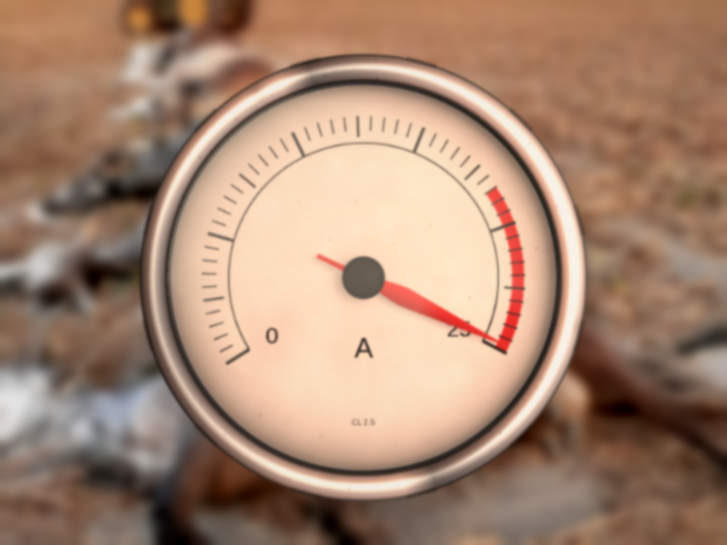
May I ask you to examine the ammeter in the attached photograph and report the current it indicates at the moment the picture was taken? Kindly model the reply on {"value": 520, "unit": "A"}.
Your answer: {"value": 24.75, "unit": "A"}
